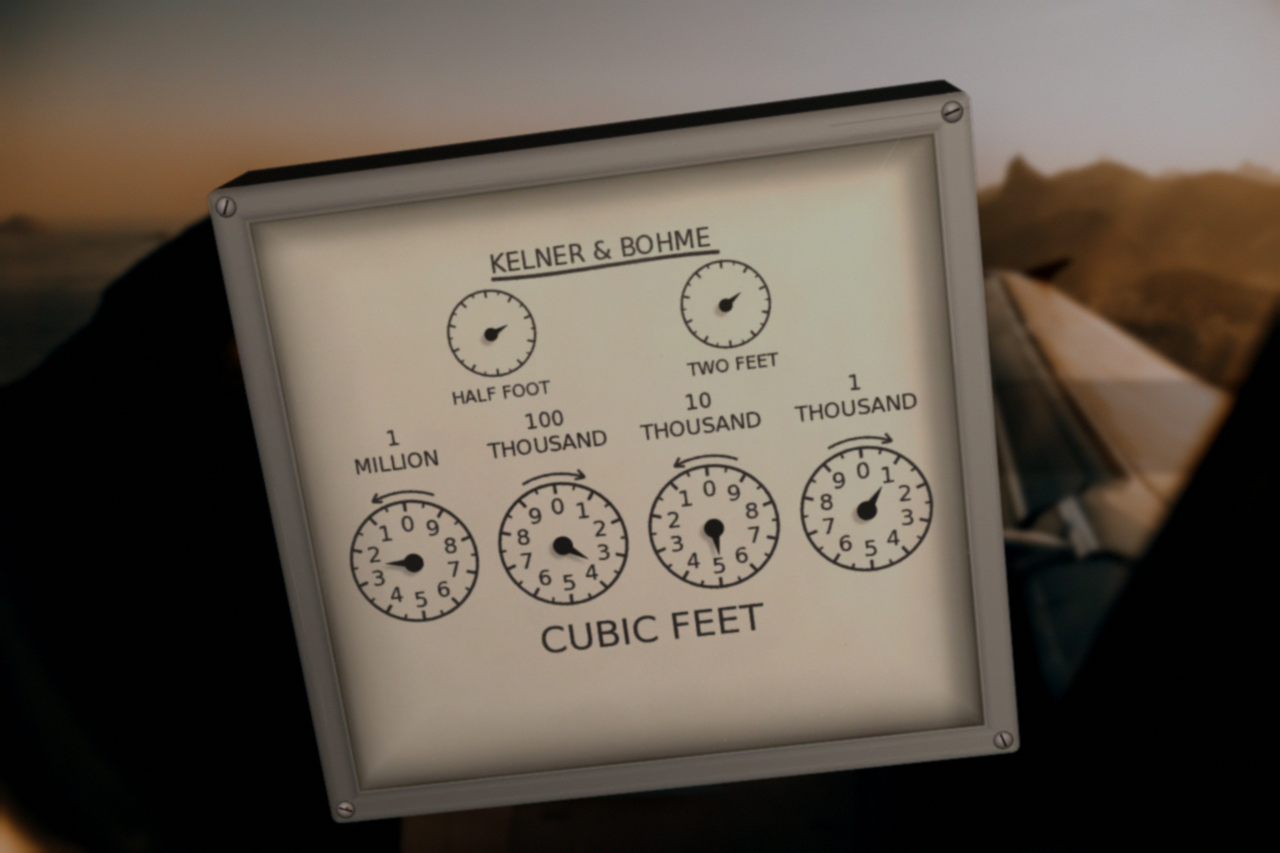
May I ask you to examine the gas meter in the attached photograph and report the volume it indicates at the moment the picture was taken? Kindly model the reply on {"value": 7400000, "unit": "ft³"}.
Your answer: {"value": 235100, "unit": "ft³"}
